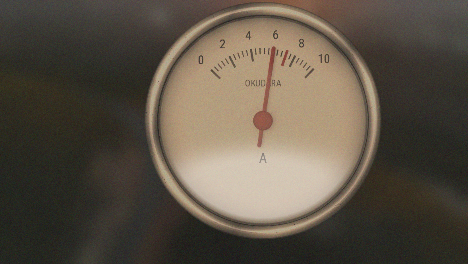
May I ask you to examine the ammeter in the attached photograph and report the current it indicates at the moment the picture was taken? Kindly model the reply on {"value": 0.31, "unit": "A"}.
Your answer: {"value": 6, "unit": "A"}
